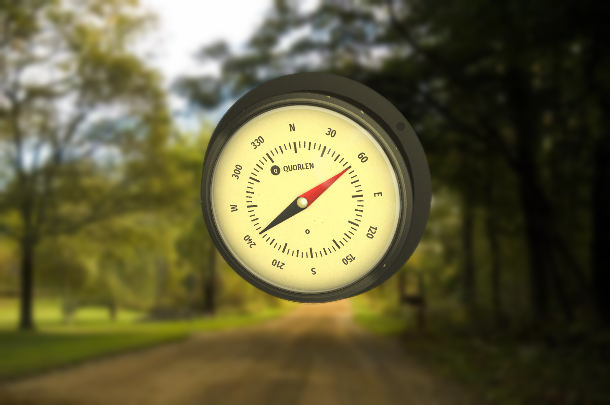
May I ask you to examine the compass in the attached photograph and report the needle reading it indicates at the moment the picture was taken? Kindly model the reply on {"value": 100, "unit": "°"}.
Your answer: {"value": 60, "unit": "°"}
